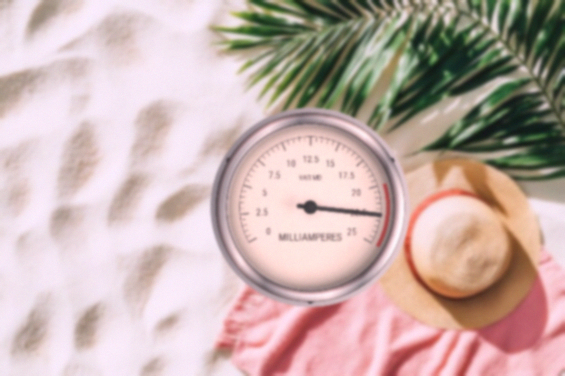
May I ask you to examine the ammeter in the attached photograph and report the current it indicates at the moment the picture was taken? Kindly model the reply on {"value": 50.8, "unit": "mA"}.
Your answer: {"value": 22.5, "unit": "mA"}
